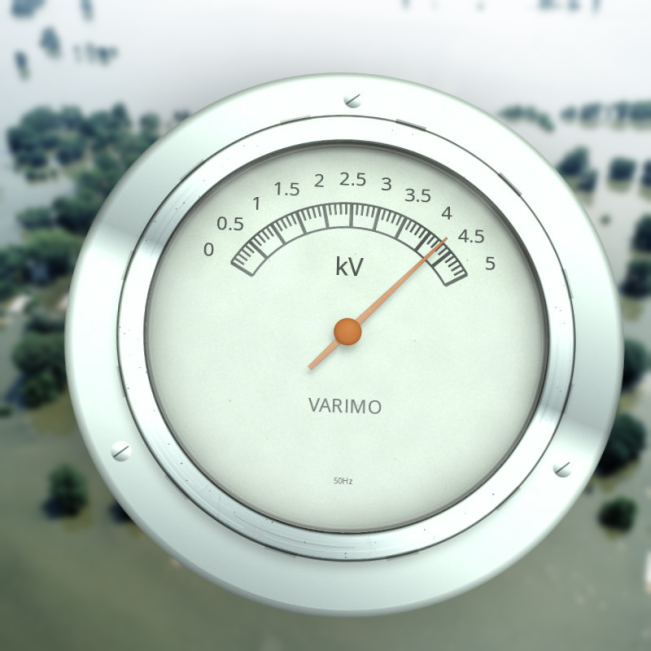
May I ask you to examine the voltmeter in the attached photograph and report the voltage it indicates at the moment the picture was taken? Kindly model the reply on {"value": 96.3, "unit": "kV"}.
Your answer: {"value": 4.3, "unit": "kV"}
